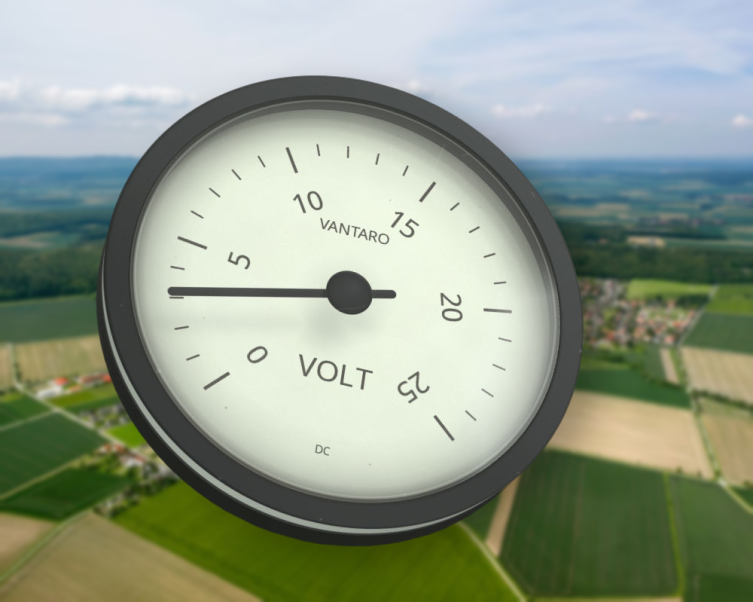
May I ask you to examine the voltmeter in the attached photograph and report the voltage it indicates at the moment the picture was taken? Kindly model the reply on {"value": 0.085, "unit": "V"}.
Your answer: {"value": 3, "unit": "V"}
